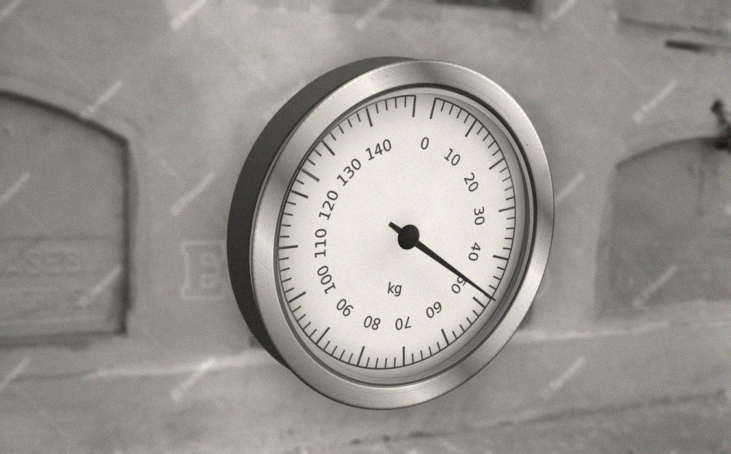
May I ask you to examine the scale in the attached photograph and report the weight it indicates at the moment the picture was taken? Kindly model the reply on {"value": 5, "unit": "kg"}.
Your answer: {"value": 48, "unit": "kg"}
